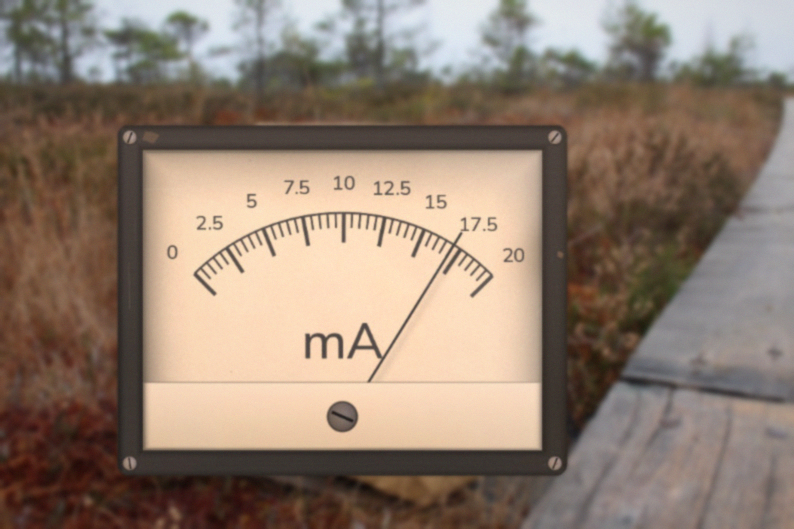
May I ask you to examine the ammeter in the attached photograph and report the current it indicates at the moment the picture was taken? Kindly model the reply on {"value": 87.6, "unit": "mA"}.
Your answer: {"value": 17, "unit": "mA"}
